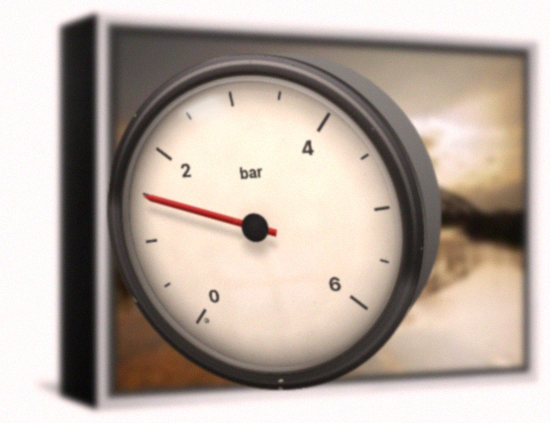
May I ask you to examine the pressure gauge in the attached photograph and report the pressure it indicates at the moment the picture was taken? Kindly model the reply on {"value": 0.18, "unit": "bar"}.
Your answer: {"value": 1.5, "unit": "bar"}
